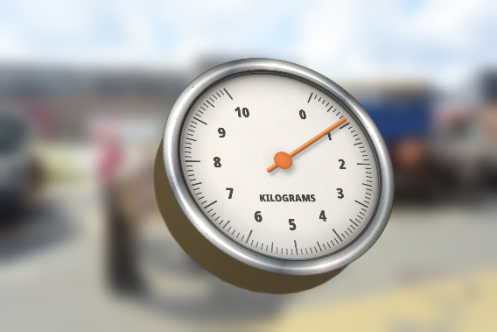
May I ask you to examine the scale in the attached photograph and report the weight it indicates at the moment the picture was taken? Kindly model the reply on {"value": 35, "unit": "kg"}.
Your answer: {"value": 0.9, "unit": "kg"}
